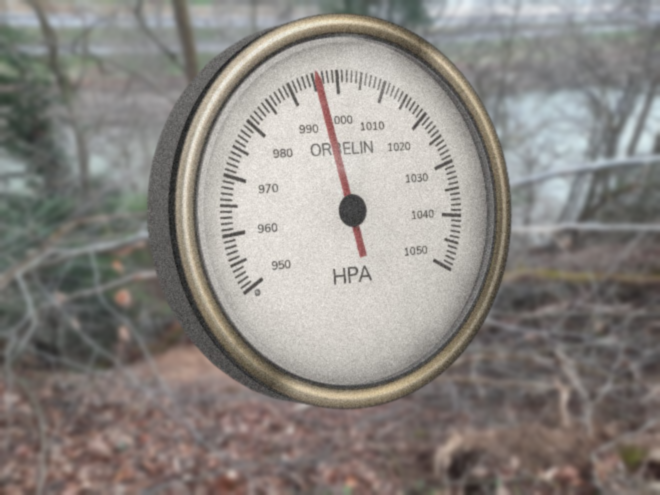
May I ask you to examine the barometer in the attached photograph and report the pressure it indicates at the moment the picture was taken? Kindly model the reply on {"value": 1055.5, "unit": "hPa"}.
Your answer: {"value": 995, "unit": "hPa"}
